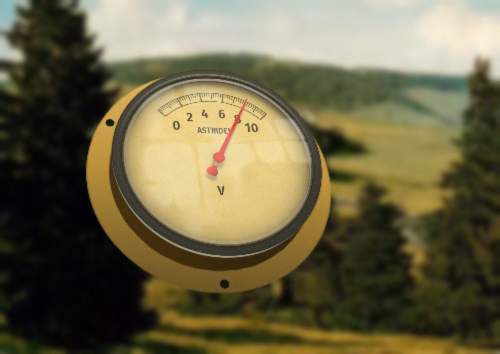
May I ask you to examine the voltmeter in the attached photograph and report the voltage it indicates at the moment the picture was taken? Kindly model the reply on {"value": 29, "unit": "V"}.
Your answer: {"value": 8, "unit": "V"}
